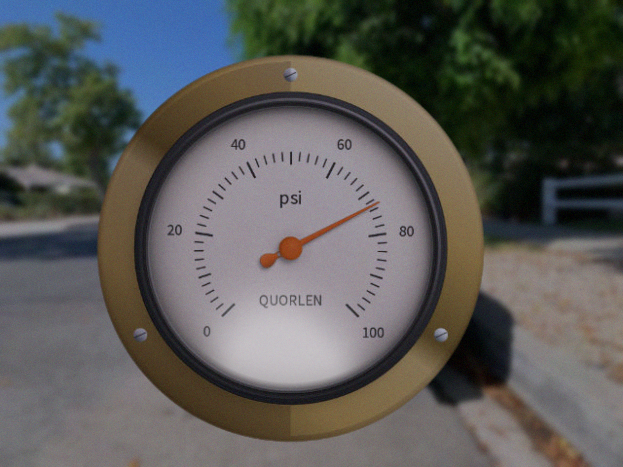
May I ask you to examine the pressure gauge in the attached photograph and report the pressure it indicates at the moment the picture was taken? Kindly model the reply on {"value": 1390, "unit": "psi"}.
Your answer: {"value": 73, "unit": "psi"}
